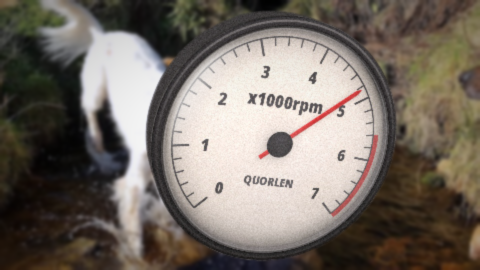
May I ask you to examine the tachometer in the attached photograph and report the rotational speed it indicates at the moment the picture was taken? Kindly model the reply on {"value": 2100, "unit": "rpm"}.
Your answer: {"value": 4800, "unit": "rpm"}
